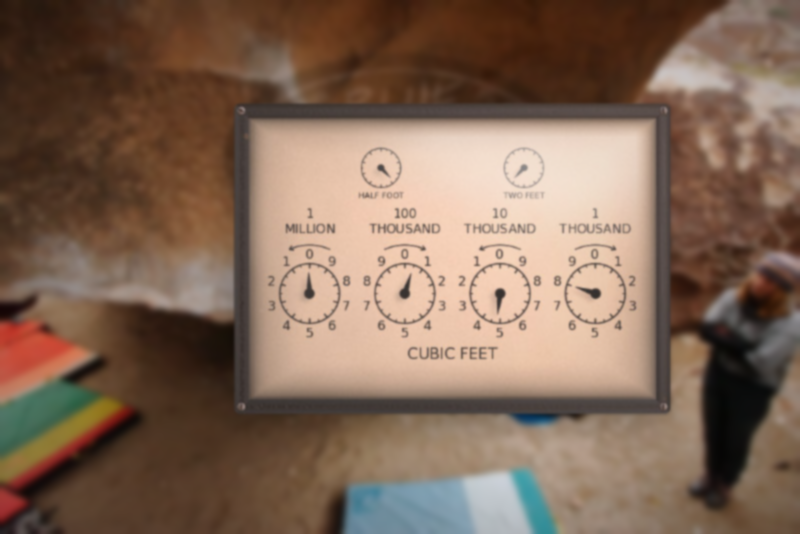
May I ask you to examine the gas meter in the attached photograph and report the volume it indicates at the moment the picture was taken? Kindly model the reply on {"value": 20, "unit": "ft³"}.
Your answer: {"value": 4800, "unit": "ft³"}
